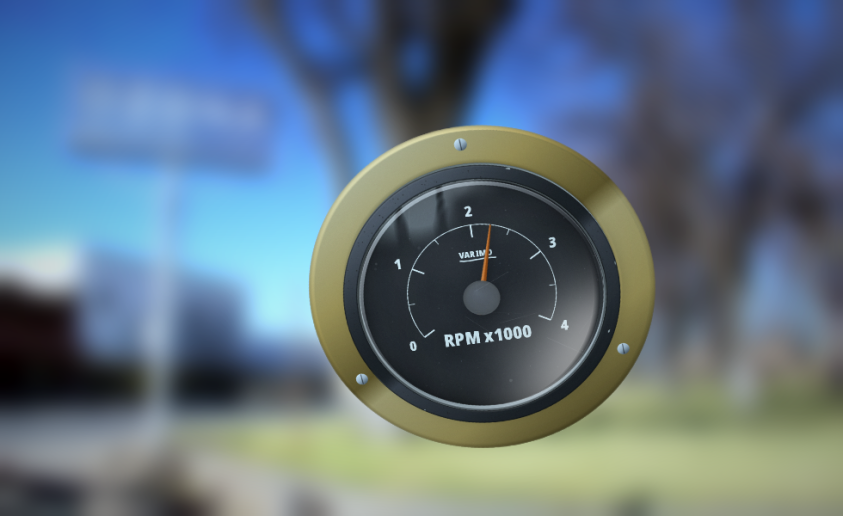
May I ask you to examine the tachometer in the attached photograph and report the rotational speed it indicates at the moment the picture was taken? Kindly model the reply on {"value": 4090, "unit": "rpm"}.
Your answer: {"value": 2250, "unit": "rpm"}
